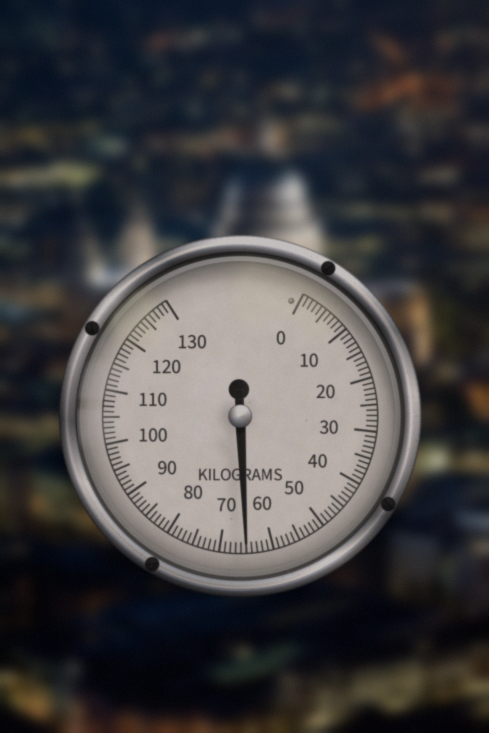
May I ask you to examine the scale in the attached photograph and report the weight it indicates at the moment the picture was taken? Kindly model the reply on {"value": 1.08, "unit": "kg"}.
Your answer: {"value": 65, "unit": "kg"}
